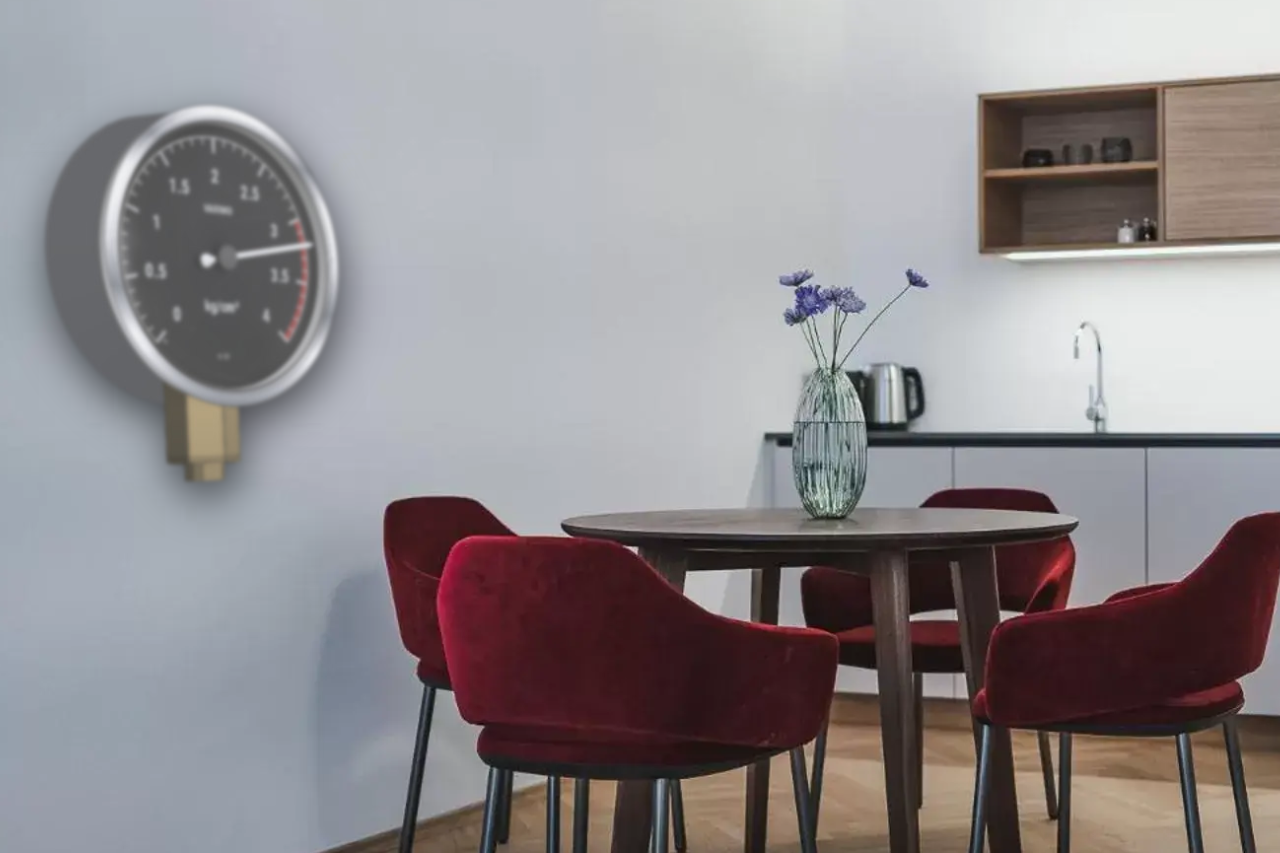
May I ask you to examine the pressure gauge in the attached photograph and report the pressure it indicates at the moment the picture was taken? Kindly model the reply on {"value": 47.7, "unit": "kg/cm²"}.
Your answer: {"value": 3.2, "unit": "kg/cm²"}
